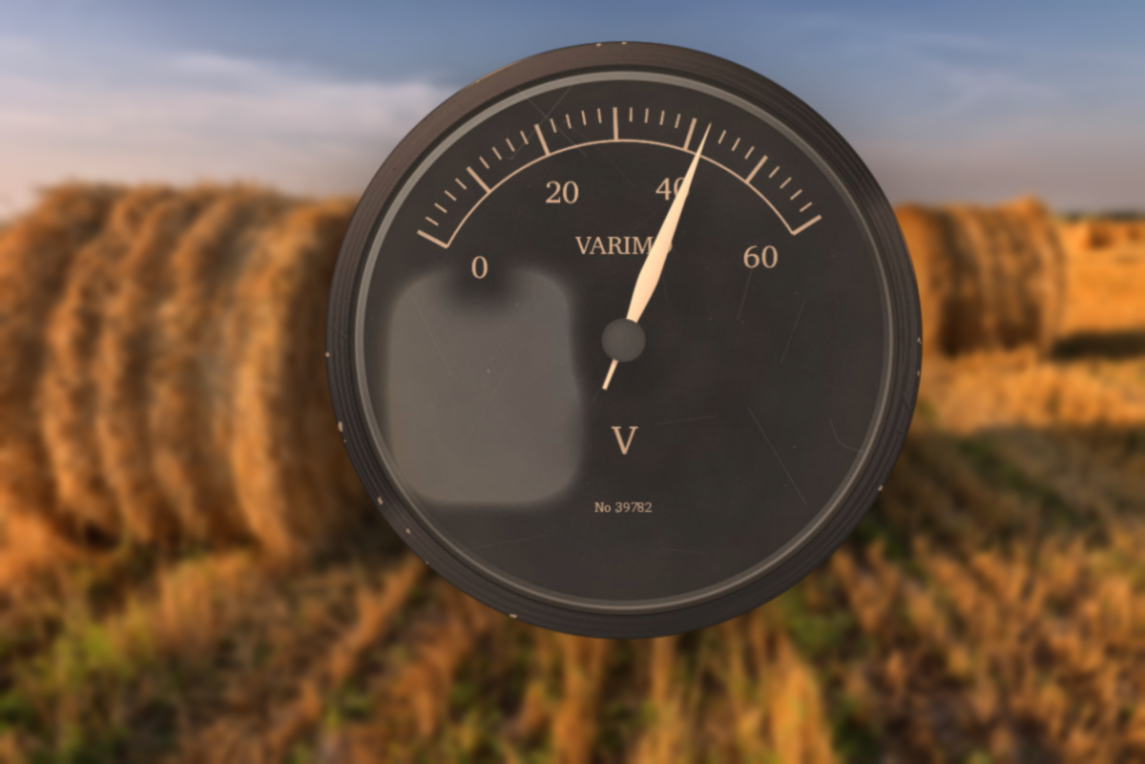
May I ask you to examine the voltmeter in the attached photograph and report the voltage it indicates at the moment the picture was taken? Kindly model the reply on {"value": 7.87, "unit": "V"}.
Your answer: {"value": 42, "unit": "V"}
